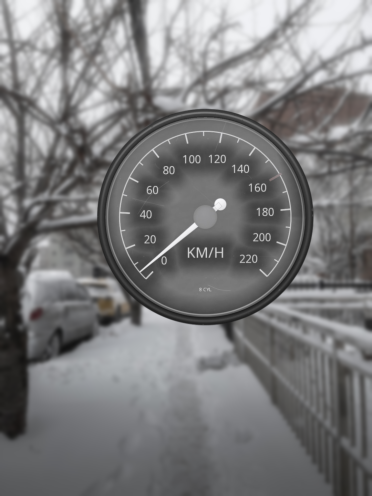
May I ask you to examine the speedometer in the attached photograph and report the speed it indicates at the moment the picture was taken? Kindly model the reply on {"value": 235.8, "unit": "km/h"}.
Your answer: {"value": 5, "unit": "km/h"}
